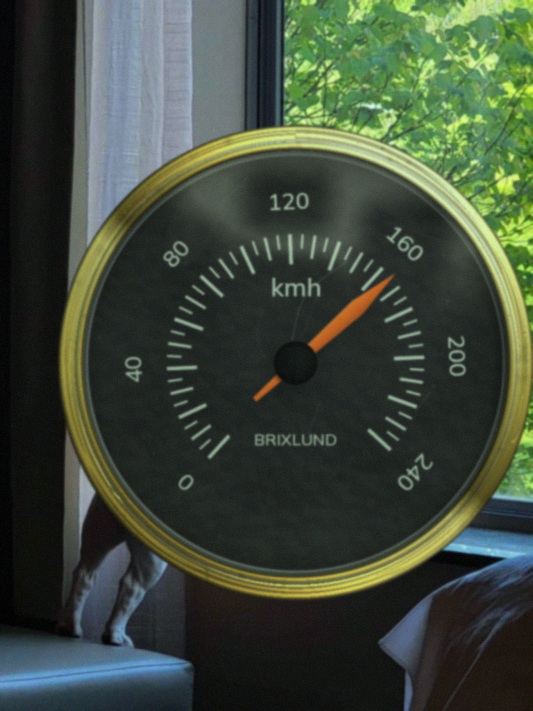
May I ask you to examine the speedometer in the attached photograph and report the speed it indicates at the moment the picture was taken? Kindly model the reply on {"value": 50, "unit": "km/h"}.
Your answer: {"value": 165, "unit": "km/h"}
